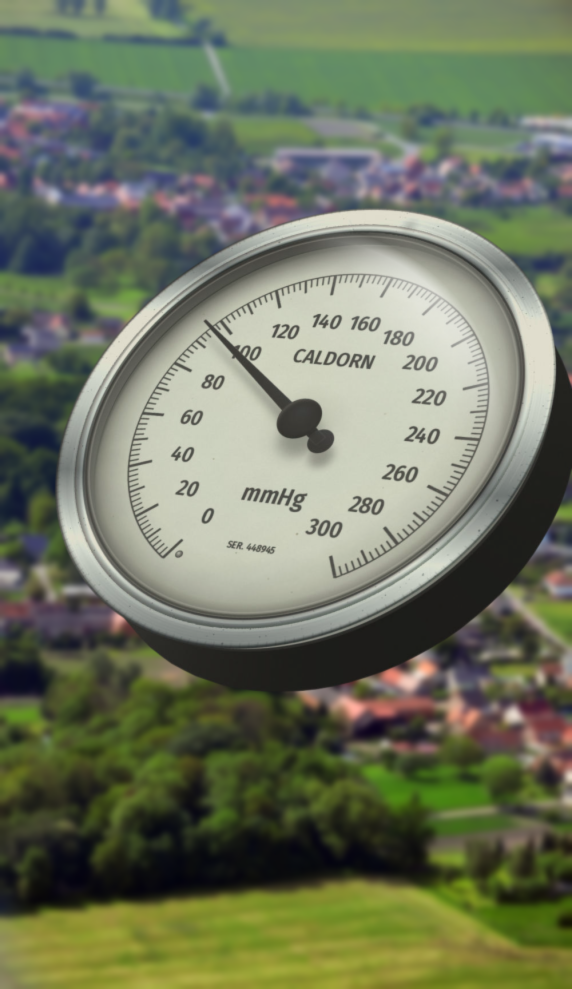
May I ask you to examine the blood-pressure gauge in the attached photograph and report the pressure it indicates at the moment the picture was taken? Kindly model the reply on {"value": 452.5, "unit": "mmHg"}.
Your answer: {"value": 96, "unit": "mmHg"}
